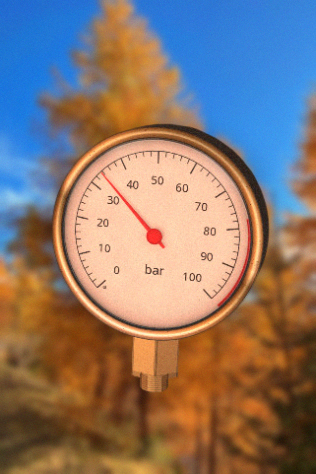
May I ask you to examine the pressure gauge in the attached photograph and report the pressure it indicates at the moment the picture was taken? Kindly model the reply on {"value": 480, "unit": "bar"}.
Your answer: {"value": 34, "unit": "bar"}
